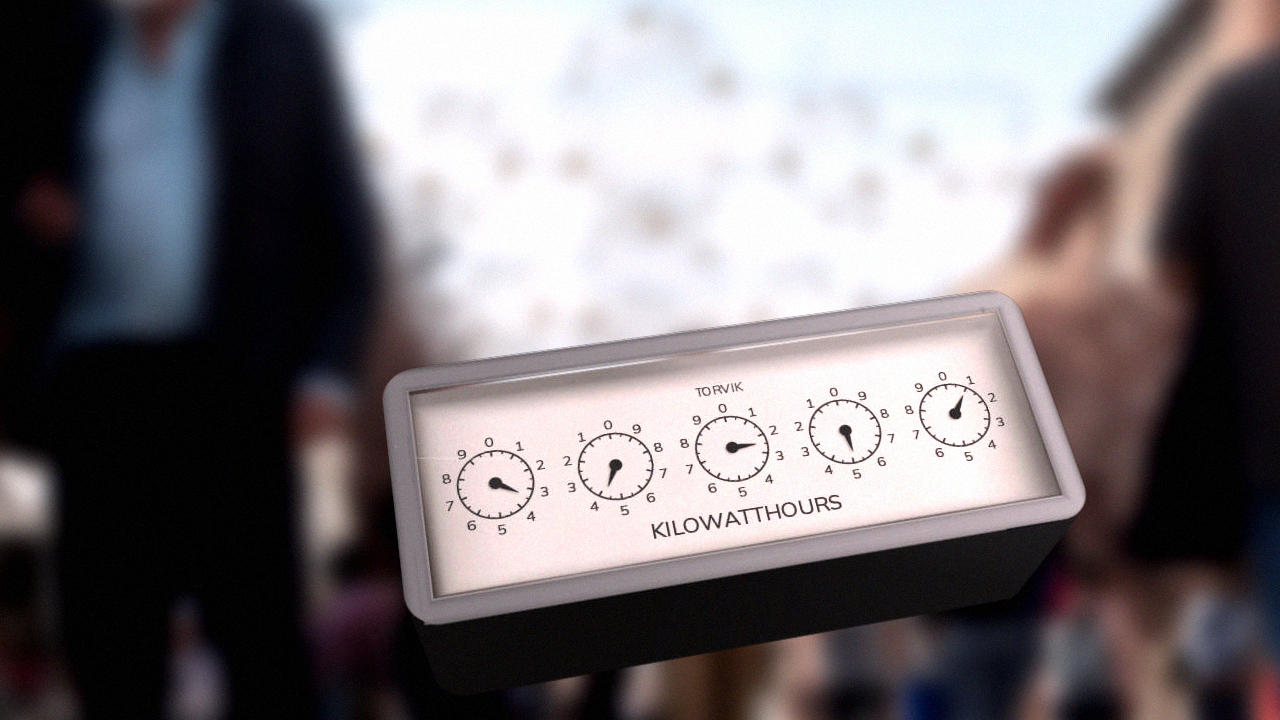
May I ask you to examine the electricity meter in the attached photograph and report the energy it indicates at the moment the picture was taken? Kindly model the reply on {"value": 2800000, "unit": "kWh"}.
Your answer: {"value": 34251, "unit": "kWh"}
